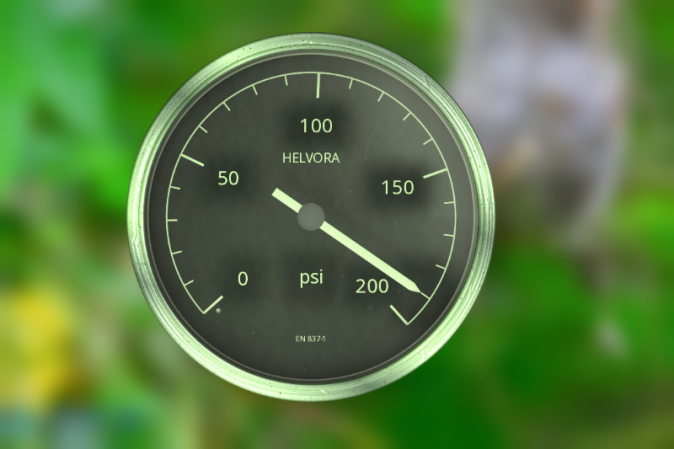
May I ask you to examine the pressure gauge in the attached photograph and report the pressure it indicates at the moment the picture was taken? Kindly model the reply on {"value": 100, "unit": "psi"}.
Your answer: {"value": 190, "unit": "psi"}
